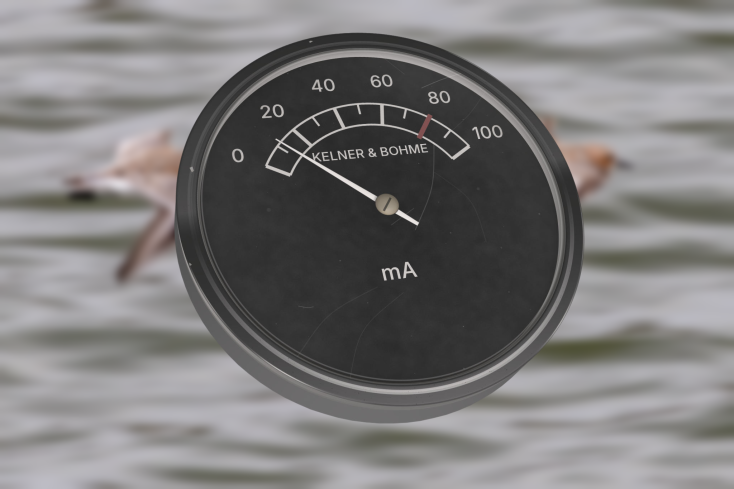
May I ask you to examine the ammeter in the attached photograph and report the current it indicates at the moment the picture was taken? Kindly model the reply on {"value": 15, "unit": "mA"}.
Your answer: {"value": 10, "unit": "mA"}
